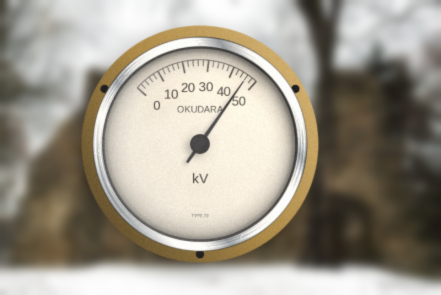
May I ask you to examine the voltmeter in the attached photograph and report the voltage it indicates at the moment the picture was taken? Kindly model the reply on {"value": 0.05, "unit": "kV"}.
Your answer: {"value": 46, "unit": "kV"}
